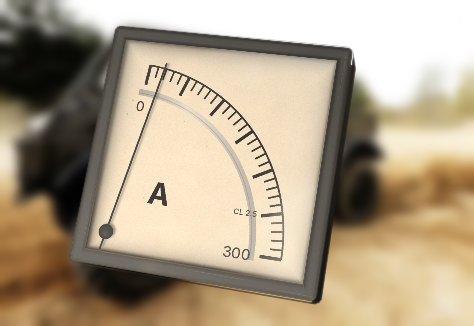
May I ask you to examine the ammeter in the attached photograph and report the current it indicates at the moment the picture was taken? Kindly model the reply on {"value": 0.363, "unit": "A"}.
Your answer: {"value": 20, "unit": "A"}
